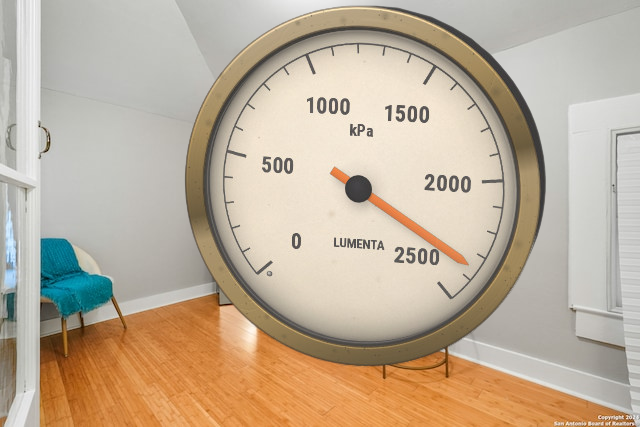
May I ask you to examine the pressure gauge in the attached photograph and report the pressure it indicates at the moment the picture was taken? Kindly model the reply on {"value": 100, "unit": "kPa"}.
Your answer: {"value": 2350, "unit": "kPa"}
